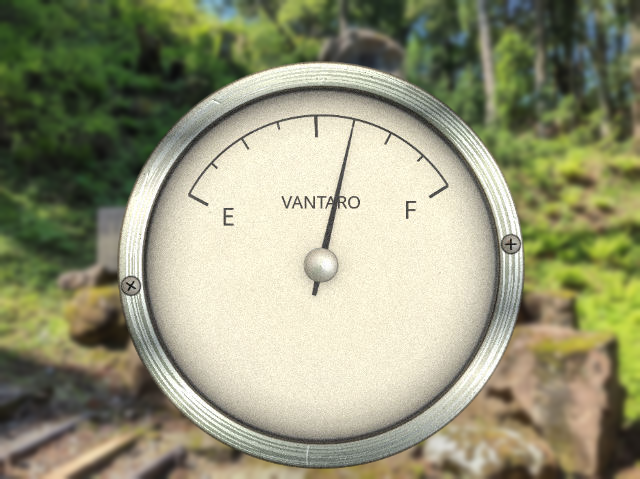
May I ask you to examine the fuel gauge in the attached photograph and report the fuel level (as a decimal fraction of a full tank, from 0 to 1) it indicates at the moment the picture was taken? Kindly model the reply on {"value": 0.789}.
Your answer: {"value": 0.625}
